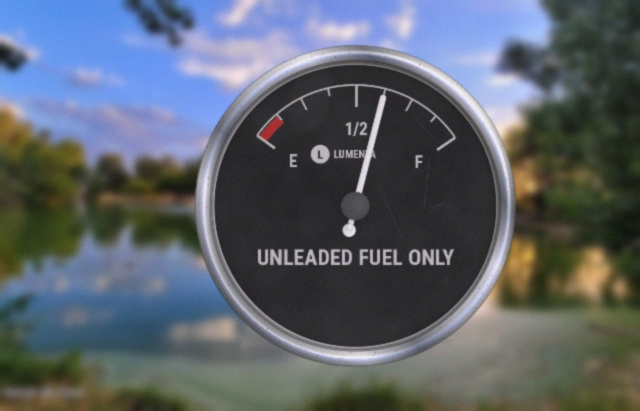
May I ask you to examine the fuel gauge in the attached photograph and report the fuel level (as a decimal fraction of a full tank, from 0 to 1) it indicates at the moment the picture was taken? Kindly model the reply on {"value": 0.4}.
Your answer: {"value": 0.625}
